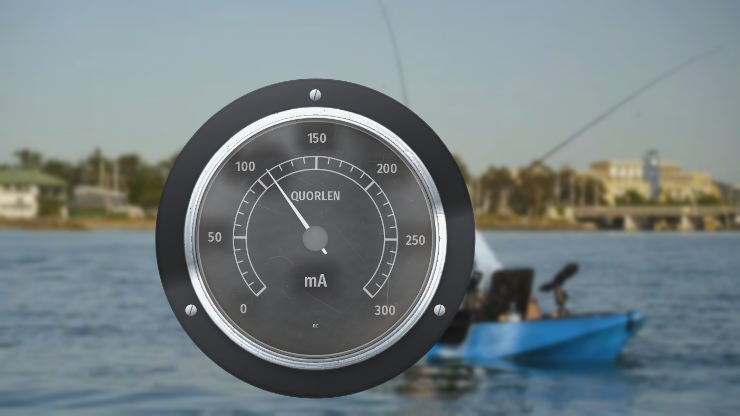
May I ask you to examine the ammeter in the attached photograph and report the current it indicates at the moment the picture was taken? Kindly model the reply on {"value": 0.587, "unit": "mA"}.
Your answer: {"value": 110, "unit": "mA"}
